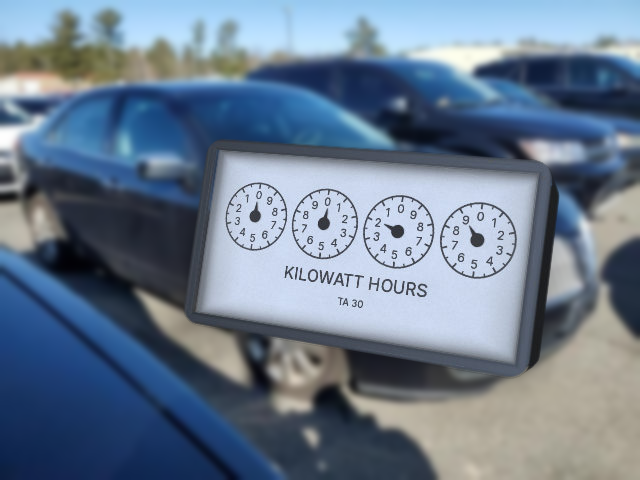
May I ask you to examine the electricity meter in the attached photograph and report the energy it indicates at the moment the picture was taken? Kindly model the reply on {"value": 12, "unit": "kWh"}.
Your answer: {"value": 19, "unit": "kWh"}
